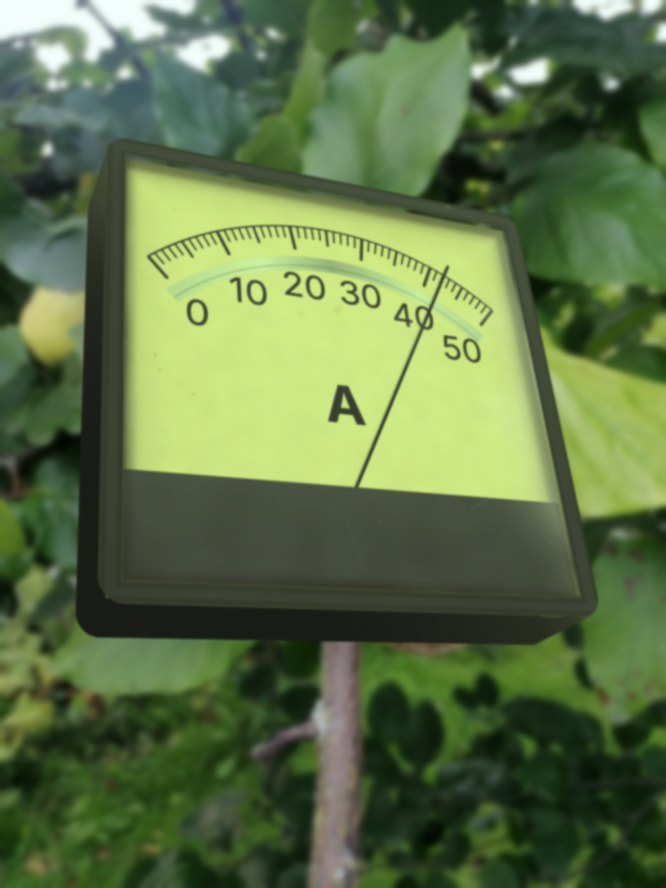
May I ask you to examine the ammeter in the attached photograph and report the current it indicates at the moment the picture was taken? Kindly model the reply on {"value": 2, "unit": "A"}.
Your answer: {"value": 42, "unit": "A"}
